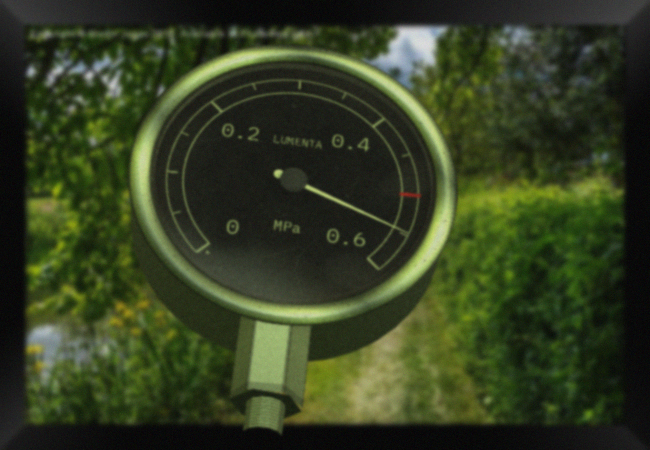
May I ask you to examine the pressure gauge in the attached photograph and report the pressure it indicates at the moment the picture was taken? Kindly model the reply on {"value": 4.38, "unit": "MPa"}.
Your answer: {"value": 0.55, "unit": "MPa"}
